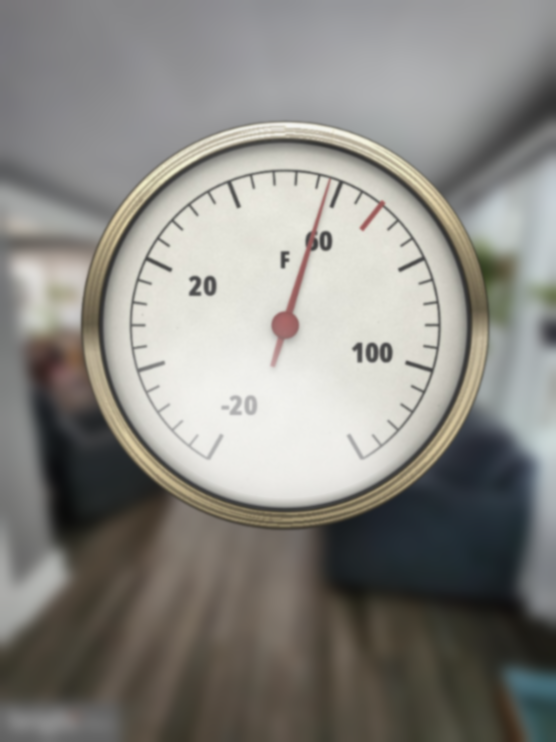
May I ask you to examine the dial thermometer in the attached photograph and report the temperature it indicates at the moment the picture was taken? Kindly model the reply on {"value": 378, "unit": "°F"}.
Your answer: {"value": 58, "unit": "°F"}
